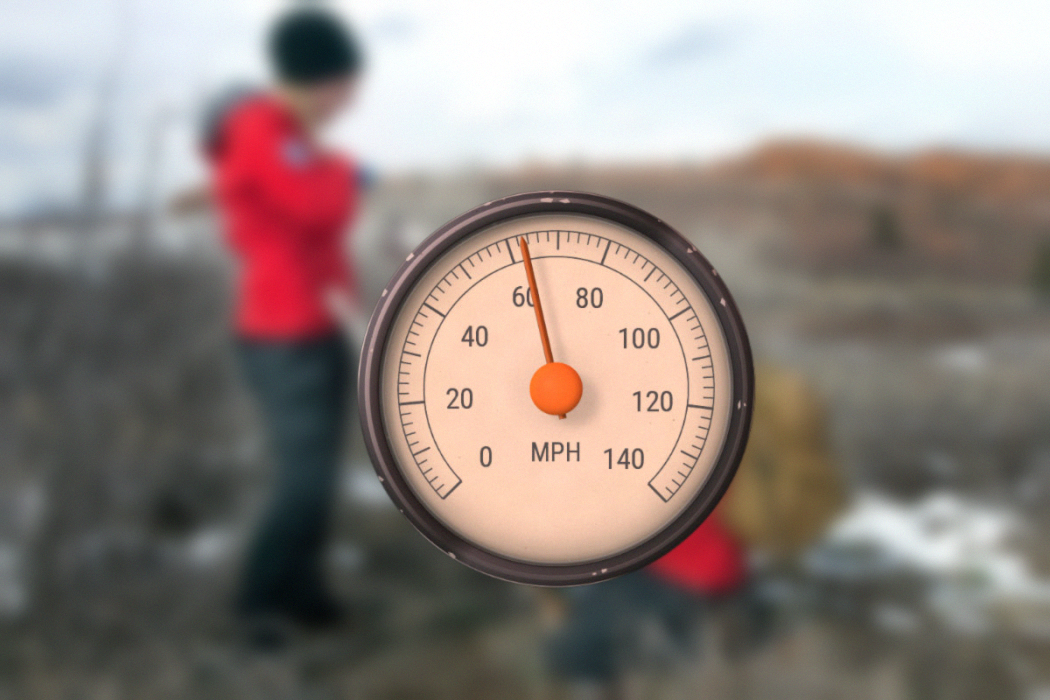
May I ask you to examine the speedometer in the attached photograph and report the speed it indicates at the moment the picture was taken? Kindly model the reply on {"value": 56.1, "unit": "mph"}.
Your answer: {"value": 63, "unit": "mph"}
